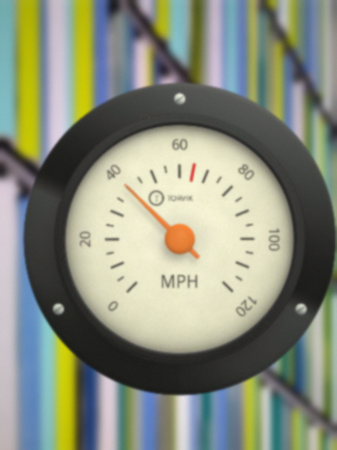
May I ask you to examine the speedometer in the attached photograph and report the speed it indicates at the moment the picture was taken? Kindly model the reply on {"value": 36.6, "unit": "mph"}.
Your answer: {"value": 40, "unit": "mph"}
